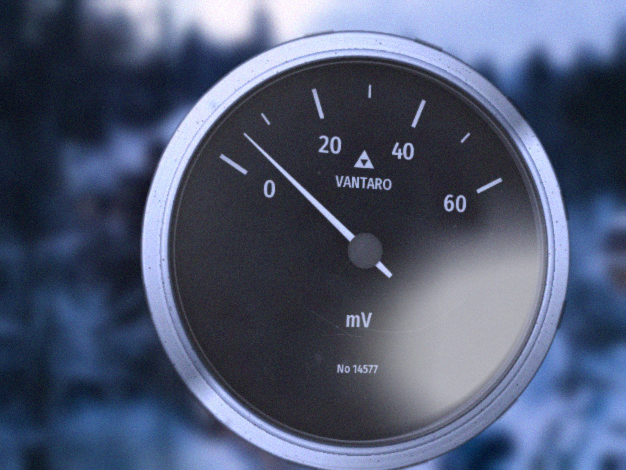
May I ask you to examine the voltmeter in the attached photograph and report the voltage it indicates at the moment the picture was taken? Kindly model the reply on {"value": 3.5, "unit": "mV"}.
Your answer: {"value": 5, "unit": "mV"}
